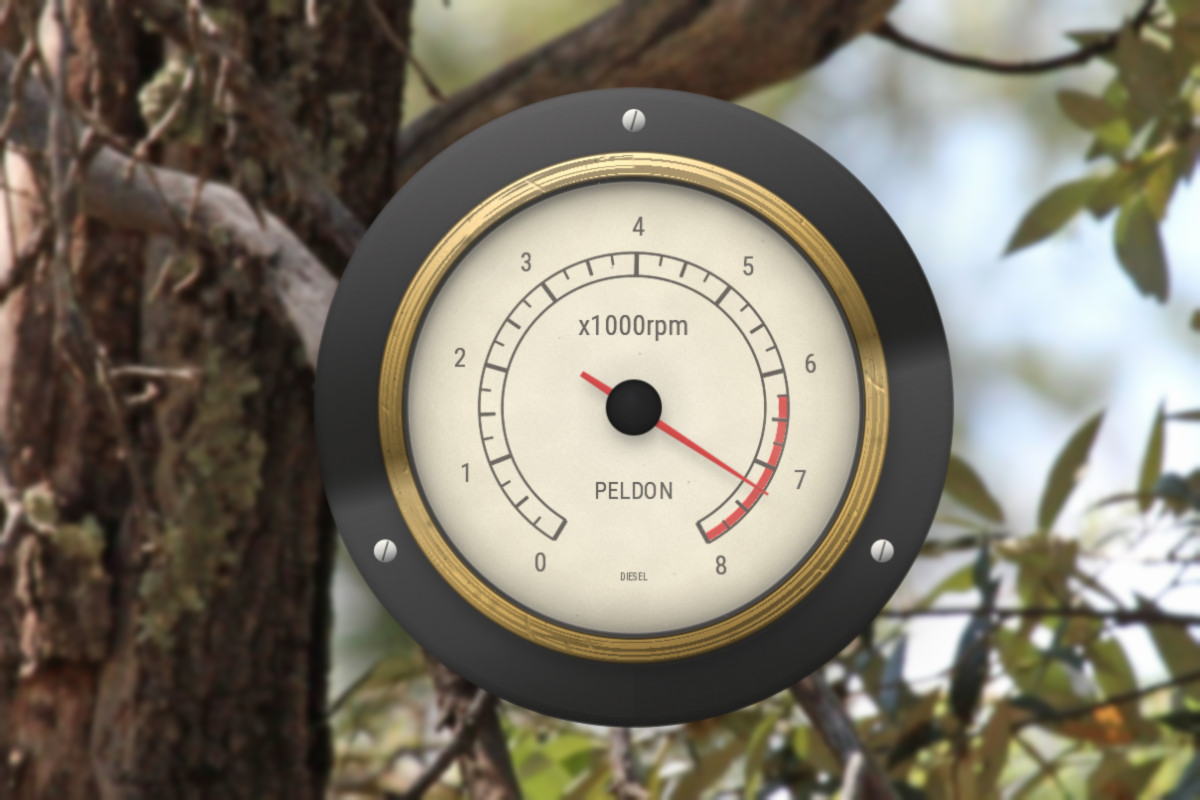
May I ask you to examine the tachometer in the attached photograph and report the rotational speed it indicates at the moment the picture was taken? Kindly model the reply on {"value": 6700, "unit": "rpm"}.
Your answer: {"value": 7250, "unit": "rpm"}
